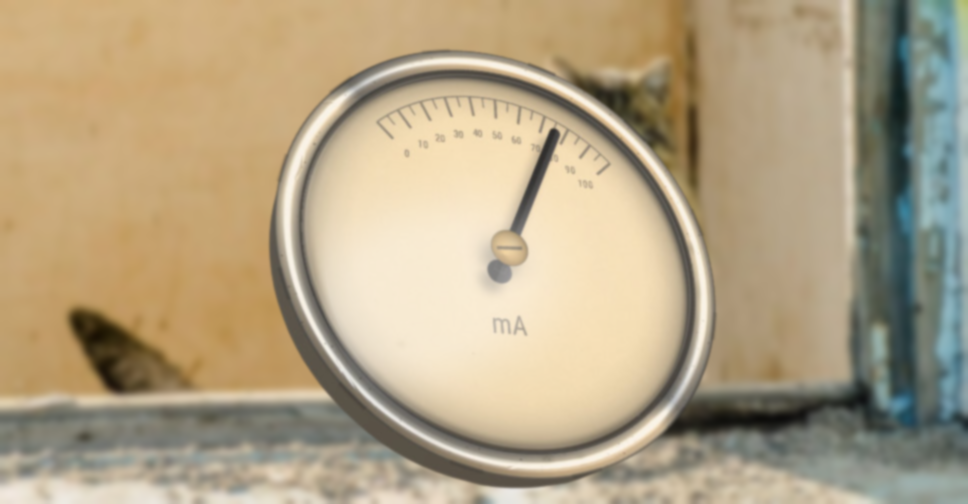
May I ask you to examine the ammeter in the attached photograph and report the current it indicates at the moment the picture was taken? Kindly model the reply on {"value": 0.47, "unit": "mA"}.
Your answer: {"value": 75, "unit": "mA"}
